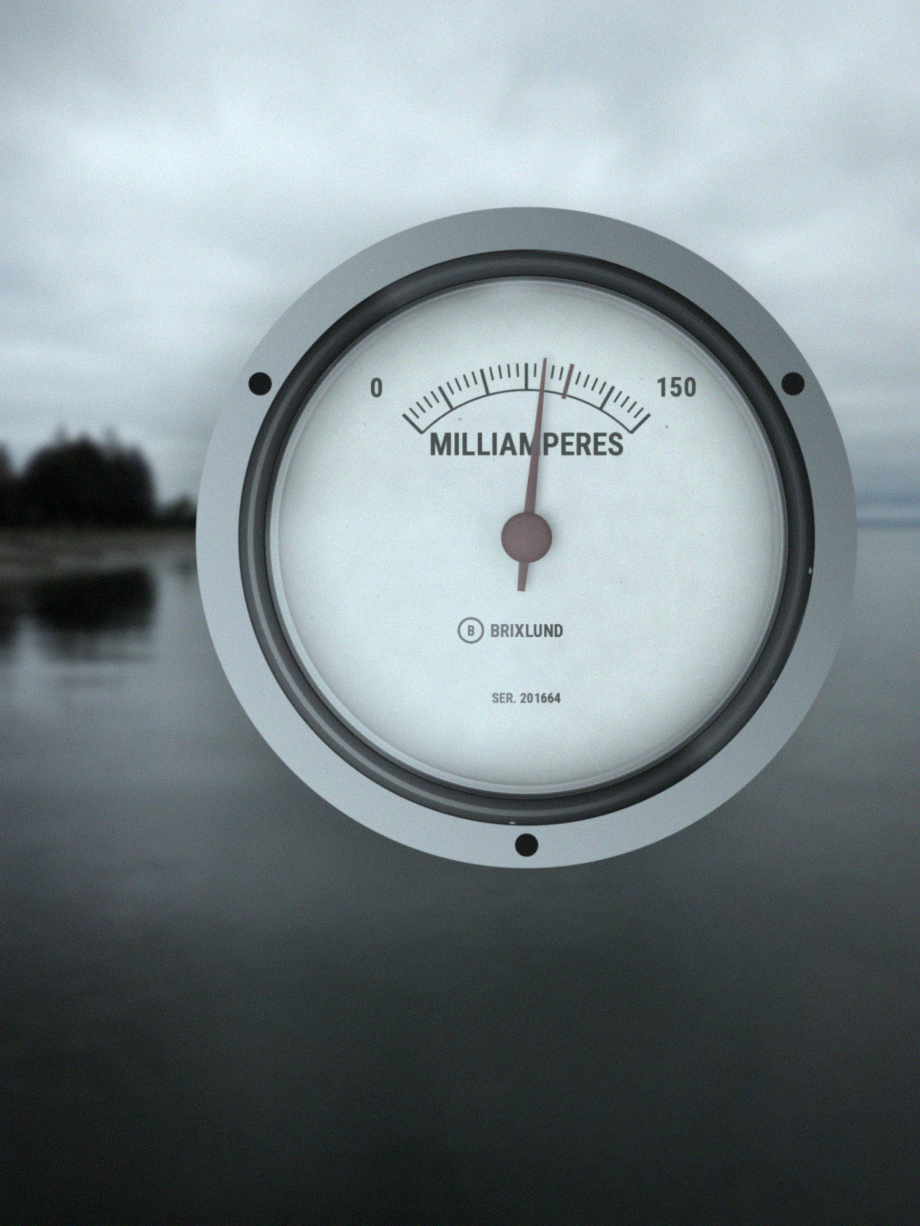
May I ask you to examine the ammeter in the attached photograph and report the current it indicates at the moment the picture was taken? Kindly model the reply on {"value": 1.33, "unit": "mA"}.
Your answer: {"value": 85, "unit": "mA"}
